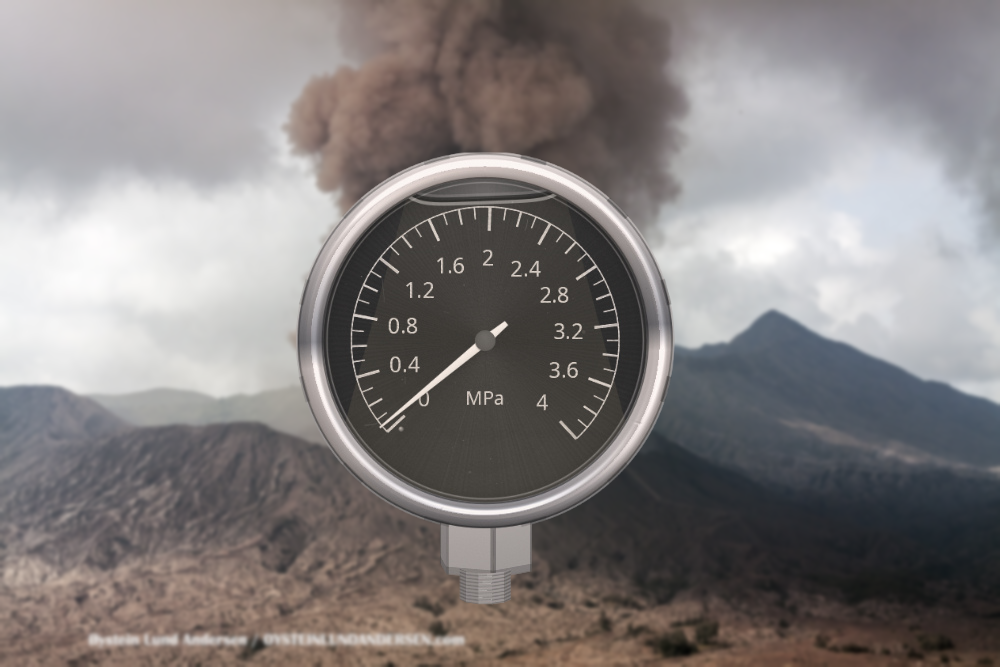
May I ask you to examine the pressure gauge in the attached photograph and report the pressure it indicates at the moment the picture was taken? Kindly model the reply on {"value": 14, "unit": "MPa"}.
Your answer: {"value": 0.05, "unit": "MPa"}
